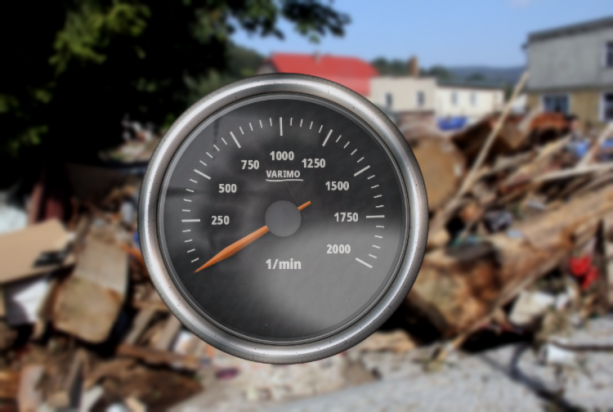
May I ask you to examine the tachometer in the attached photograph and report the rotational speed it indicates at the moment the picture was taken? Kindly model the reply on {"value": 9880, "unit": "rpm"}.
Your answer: {"value": 0, "unit": "rpm"}
